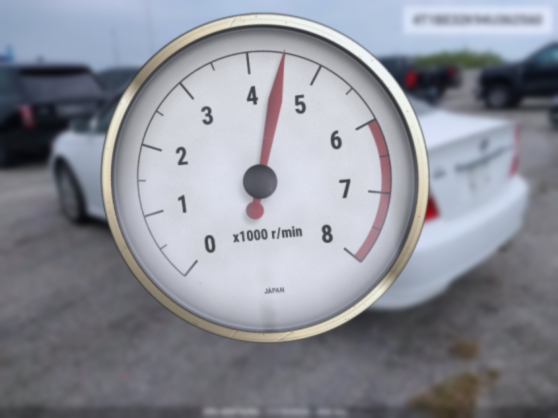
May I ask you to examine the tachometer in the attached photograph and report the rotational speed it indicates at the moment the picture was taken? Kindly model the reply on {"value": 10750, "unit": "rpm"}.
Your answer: {"value": 4500, "unit": "rpm"}
